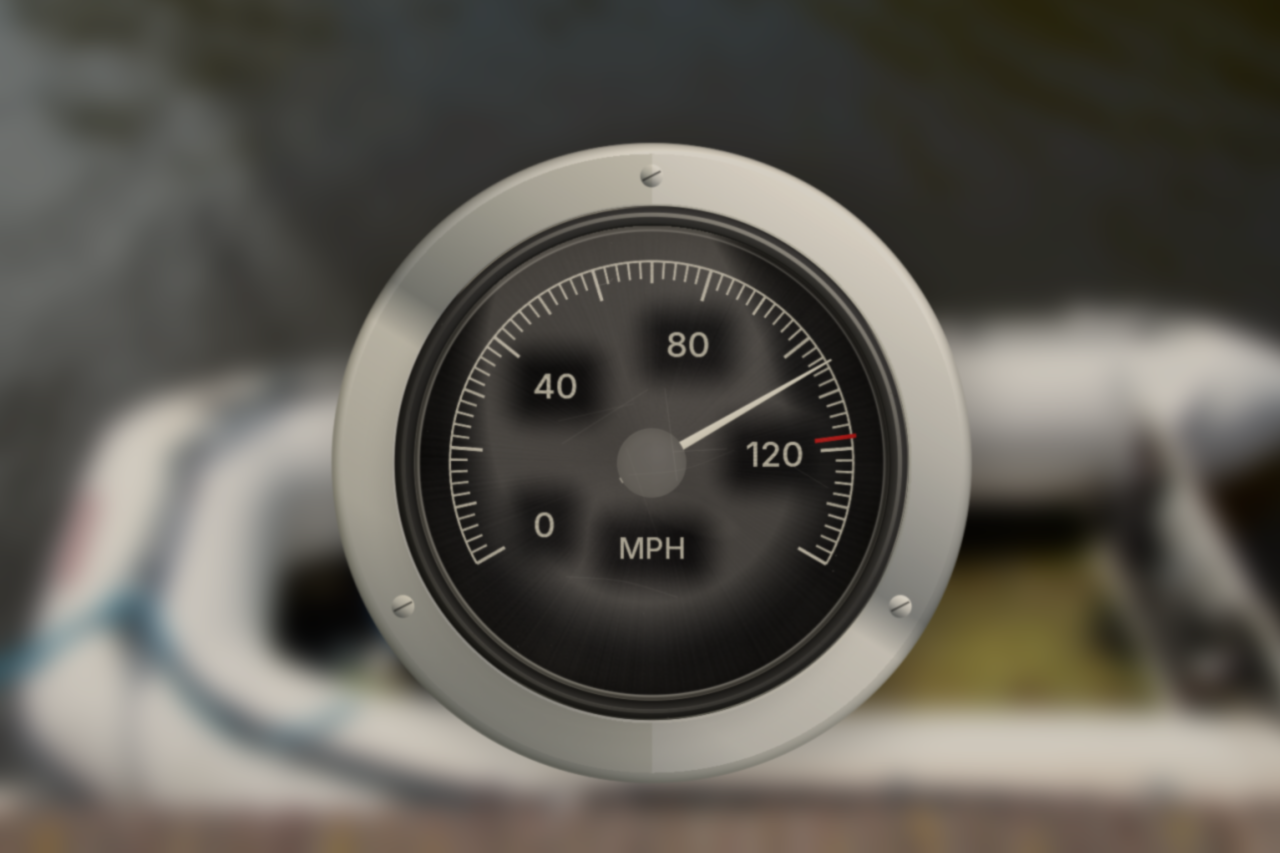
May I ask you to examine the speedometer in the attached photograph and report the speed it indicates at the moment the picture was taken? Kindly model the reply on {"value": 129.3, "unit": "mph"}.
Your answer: {"value": 105, "unit": "mph"}
